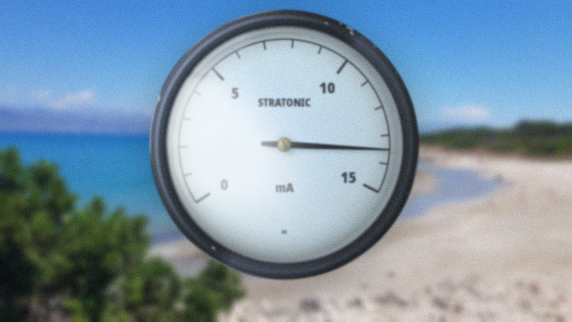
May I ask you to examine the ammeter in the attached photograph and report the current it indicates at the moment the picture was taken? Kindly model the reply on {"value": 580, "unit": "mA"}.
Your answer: {"value": 13.5, "unit": "mA"}
